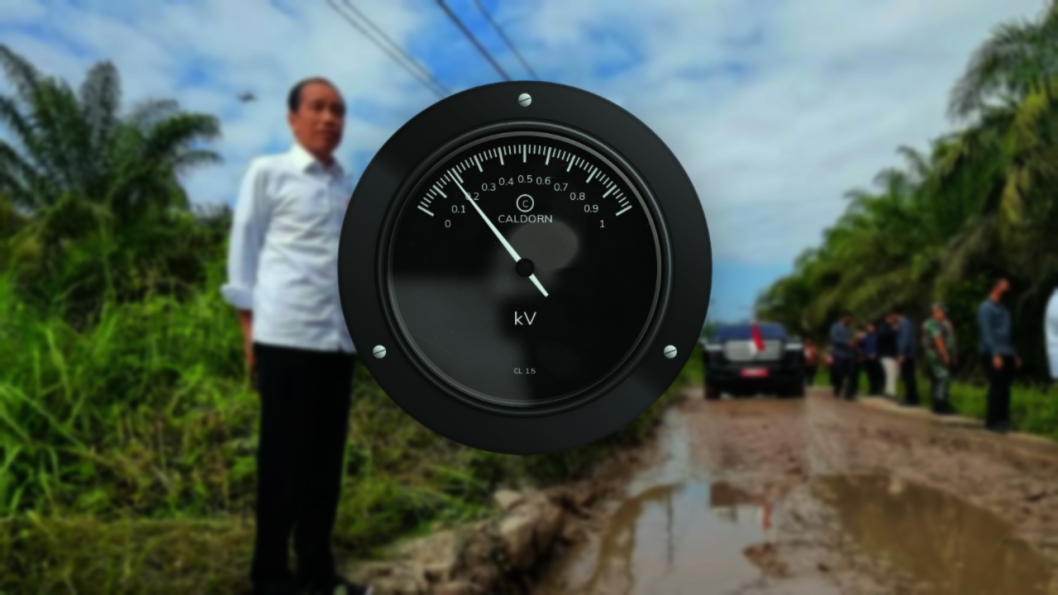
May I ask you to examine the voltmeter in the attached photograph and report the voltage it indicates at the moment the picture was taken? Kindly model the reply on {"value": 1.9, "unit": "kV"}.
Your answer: {"value": 0.18, "unit": "kV"}
